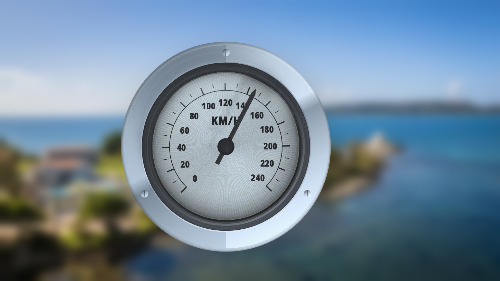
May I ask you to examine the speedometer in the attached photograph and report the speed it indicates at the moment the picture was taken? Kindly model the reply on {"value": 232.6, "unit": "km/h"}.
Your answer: {"value": 145, "unit": "km/h"}
